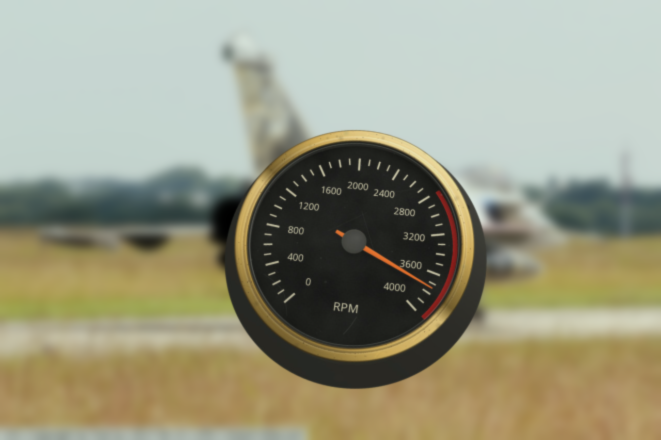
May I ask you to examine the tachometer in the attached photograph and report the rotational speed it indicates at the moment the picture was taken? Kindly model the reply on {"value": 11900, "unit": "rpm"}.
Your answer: {"value": 3750, "unit": "rpm"}
